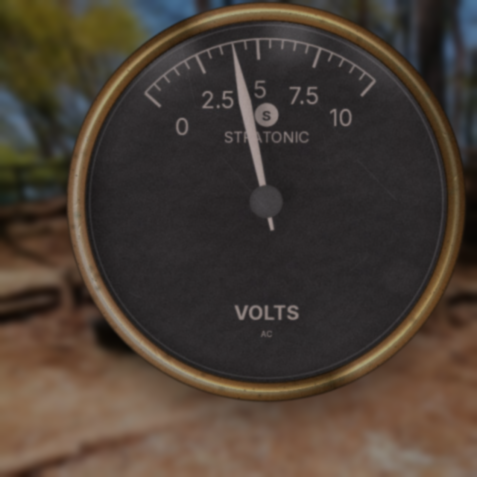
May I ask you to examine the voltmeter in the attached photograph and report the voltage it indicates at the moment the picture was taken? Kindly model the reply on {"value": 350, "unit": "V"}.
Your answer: {"value": 4, "unit": "V"}
